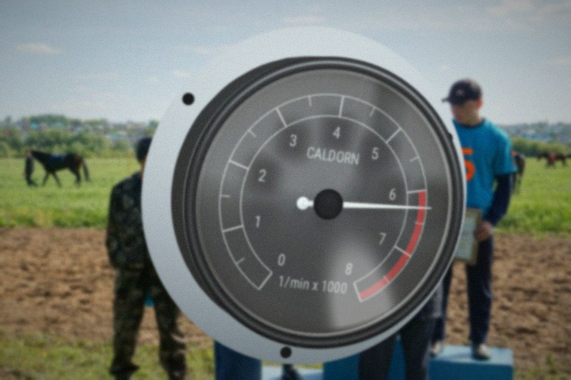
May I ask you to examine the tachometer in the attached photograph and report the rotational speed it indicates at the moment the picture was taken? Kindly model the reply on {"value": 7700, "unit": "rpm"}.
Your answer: {"value": 6250, "unit": "rpm"}
